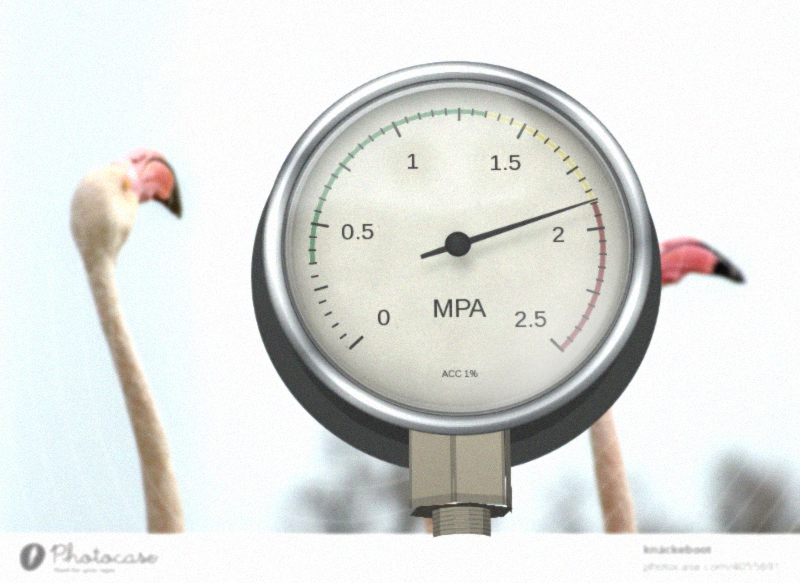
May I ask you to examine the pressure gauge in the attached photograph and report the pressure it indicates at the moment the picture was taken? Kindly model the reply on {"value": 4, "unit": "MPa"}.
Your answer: {"value": 1.9, "unit": "MPa"}
